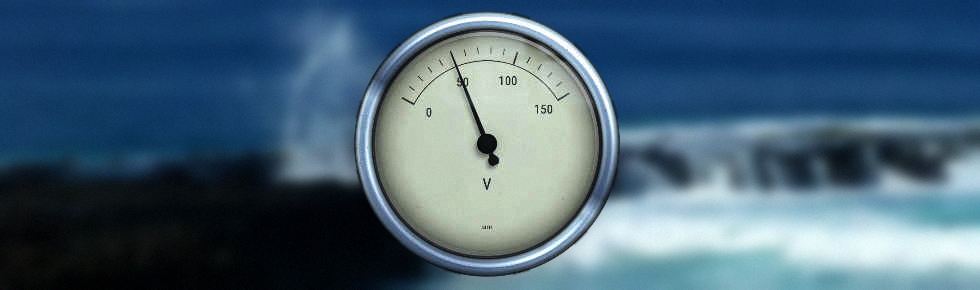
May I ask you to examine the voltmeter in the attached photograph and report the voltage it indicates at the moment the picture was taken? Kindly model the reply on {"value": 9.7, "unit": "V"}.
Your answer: {"value": 50, "unit": "V"}
